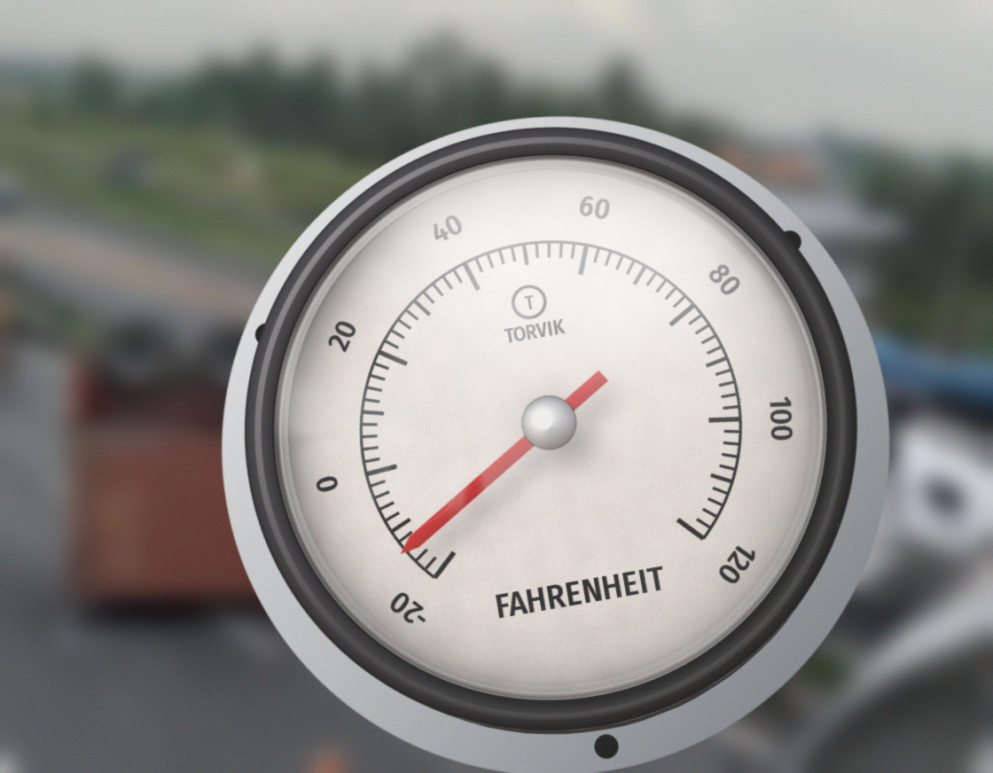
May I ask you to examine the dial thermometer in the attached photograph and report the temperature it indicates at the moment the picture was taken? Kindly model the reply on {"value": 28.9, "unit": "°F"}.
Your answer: {"value": -14, "unit": "°F"}
